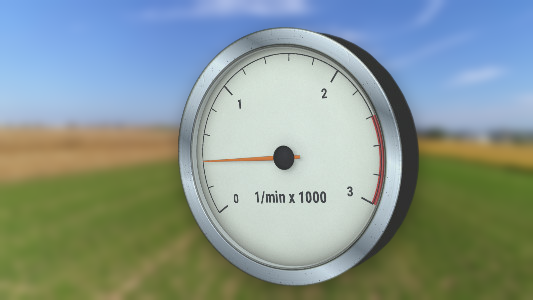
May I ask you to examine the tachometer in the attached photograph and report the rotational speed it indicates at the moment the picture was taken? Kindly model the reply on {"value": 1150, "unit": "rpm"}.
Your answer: {"value": 400, "unit": "rpm"}
